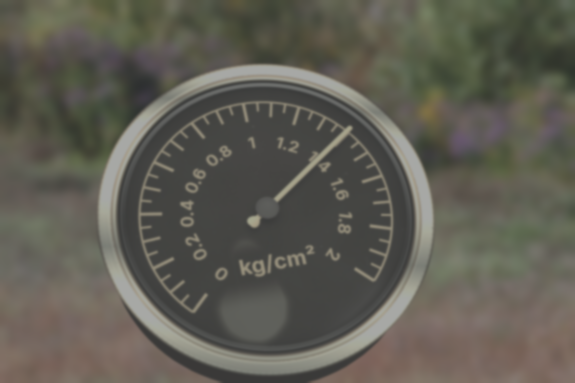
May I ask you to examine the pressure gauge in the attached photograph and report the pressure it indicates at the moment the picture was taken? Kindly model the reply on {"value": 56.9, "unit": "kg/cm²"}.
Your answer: {"value": 1.4, "unit": "kg/cm²"}
